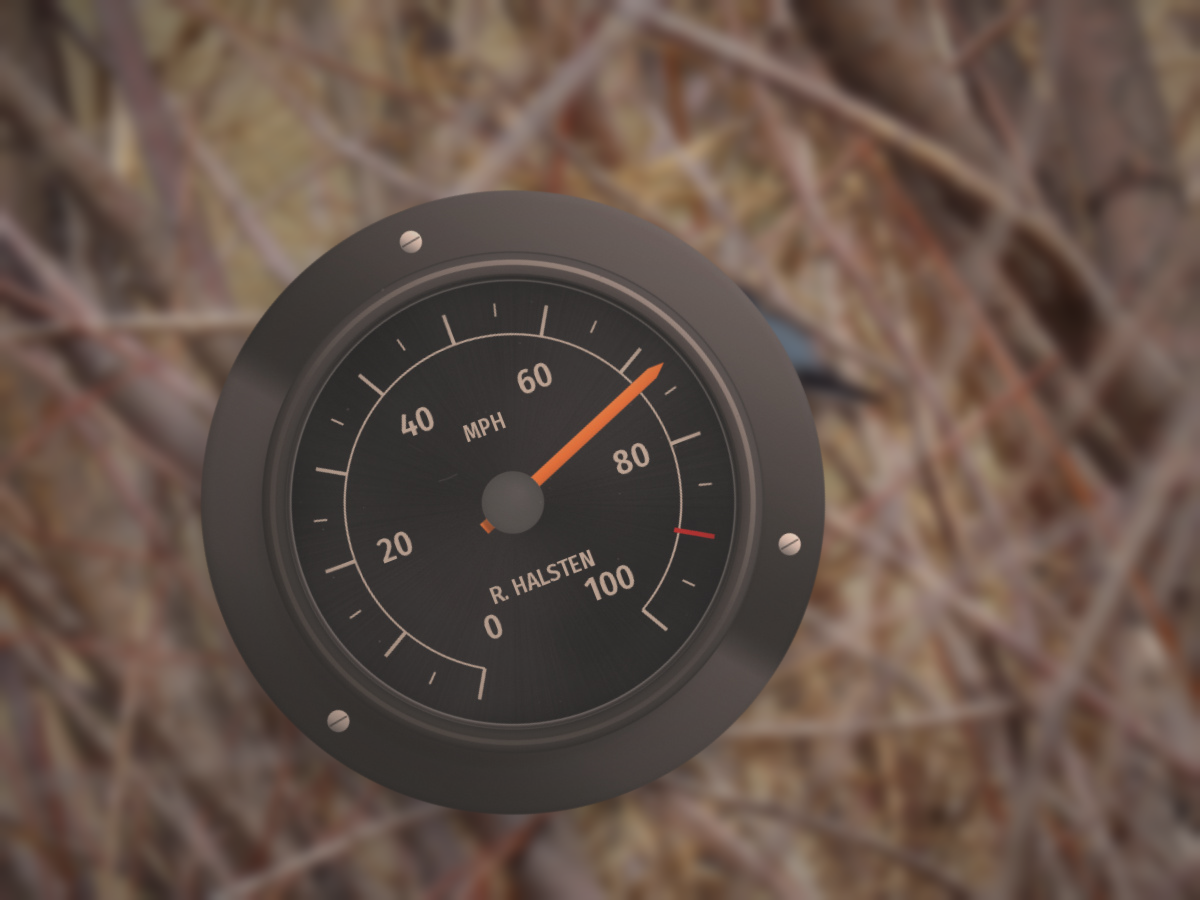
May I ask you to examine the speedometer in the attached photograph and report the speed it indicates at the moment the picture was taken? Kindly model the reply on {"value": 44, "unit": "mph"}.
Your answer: {"value": 72.5, "unit": "mph"}
